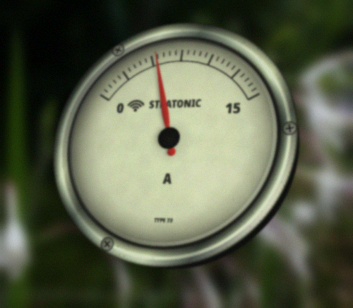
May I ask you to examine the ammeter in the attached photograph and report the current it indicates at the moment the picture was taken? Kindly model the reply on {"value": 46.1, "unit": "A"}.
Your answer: {"value": 5.5, "unit": "A"}
